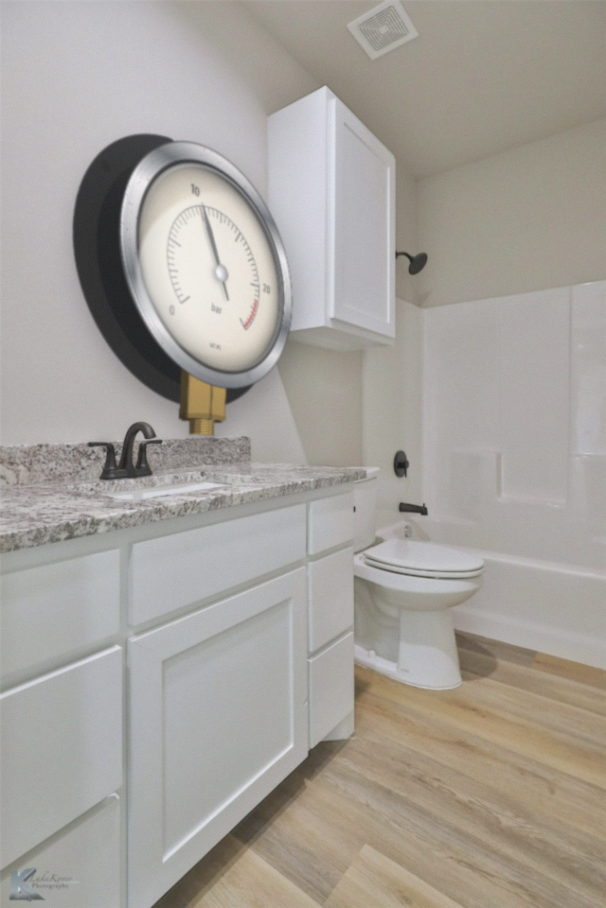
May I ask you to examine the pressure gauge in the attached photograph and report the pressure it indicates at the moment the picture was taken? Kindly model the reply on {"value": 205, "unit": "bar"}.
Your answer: {"value": 10, "unit": "bar"}
